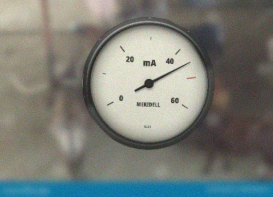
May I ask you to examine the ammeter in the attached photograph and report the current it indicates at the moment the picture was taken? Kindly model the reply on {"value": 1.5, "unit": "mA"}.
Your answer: {"value": 45, "unit": "mA"}
